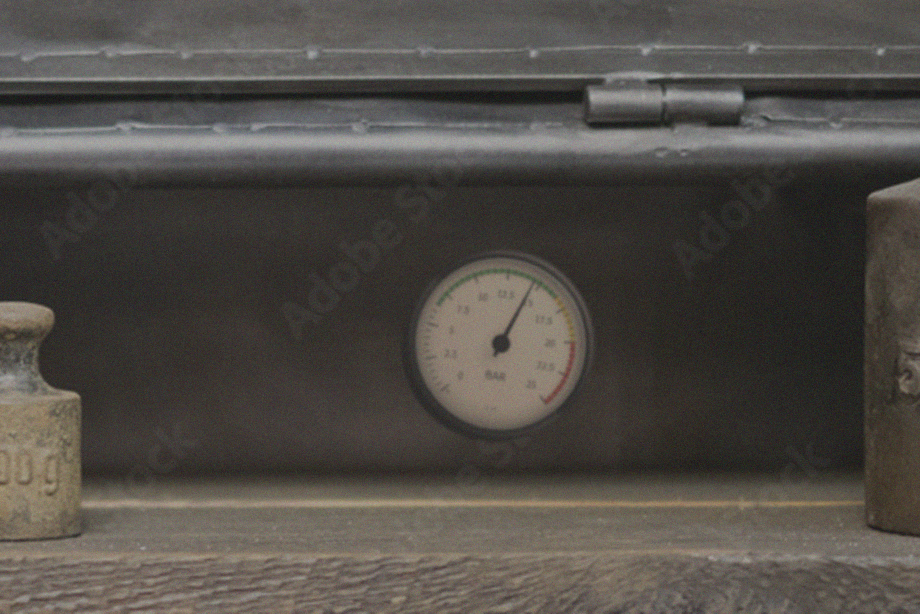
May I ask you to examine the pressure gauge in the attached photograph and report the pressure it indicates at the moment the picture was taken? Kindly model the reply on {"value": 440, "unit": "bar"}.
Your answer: {"value": 14.5, "unit": "bar"}
